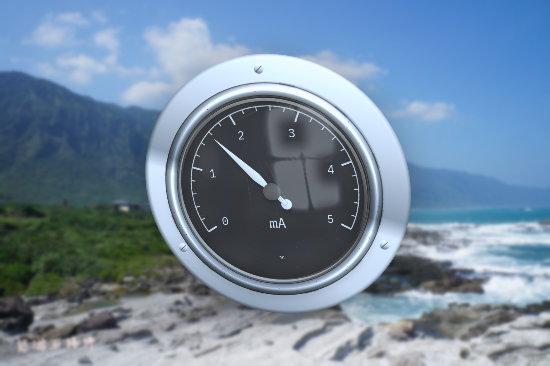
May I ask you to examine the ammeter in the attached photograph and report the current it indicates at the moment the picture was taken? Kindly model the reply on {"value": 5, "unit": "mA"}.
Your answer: {"value": 1.6, "unit": "mA"}
